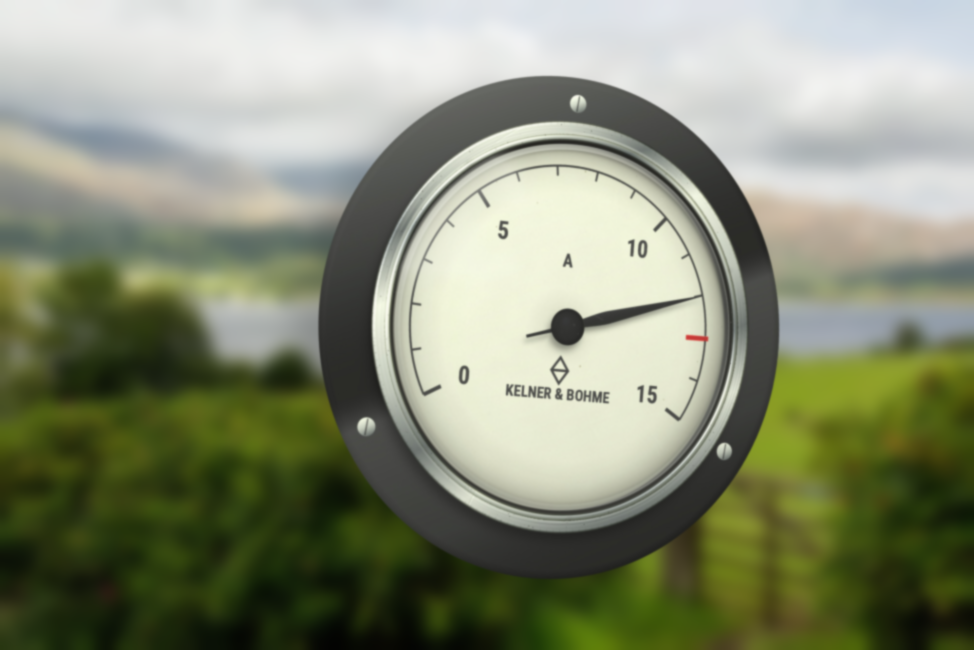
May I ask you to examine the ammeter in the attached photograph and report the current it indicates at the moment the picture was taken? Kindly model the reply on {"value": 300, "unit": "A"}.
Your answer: {"value": 12, "unit": "A"}
